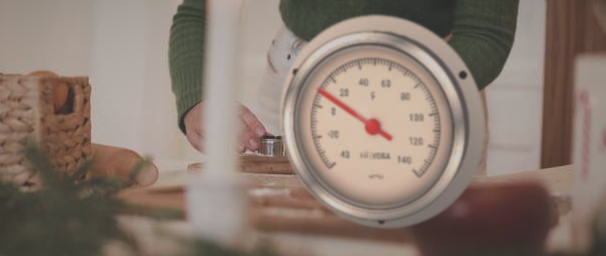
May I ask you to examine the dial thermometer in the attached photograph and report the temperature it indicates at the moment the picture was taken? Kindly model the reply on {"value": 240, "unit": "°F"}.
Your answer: {"value": 10, "unit": "°F"}
